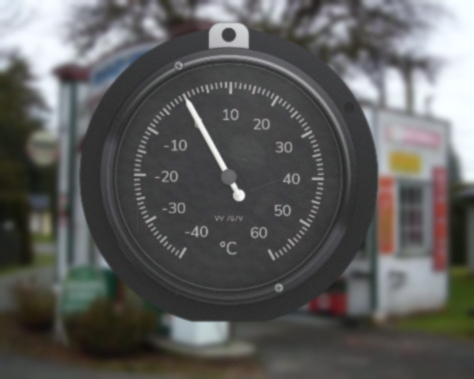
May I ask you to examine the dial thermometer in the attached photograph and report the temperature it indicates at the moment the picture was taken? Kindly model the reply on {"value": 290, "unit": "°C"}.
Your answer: {"value": 0, "unit": "°C"}
